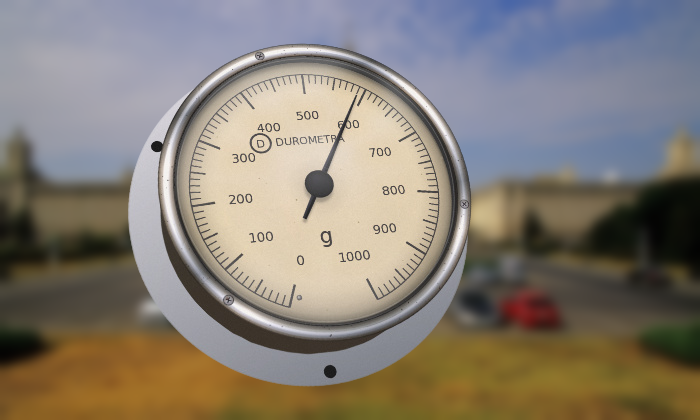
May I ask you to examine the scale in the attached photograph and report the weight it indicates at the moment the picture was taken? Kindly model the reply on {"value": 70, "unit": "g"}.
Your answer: {"value": 590, "unit": "g"}
